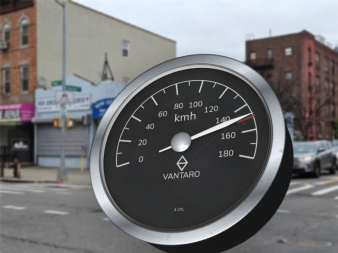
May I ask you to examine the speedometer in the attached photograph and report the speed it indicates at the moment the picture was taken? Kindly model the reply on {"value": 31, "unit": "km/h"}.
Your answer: {"value": 150, "unit": "km/h"}
